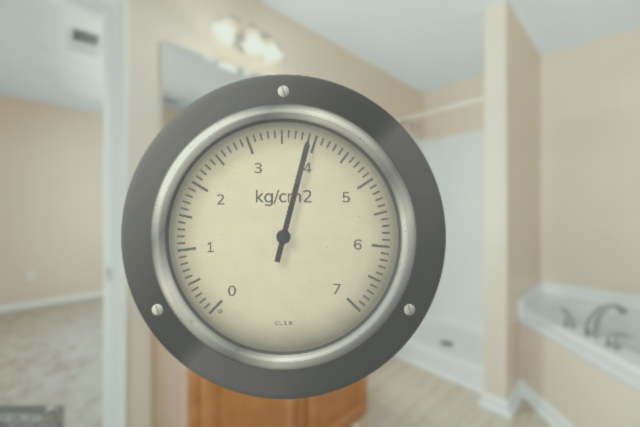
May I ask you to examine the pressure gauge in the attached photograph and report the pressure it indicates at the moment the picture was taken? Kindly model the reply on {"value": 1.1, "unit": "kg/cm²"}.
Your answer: {"value": 3.9, "unit": "kg/cm²"}
